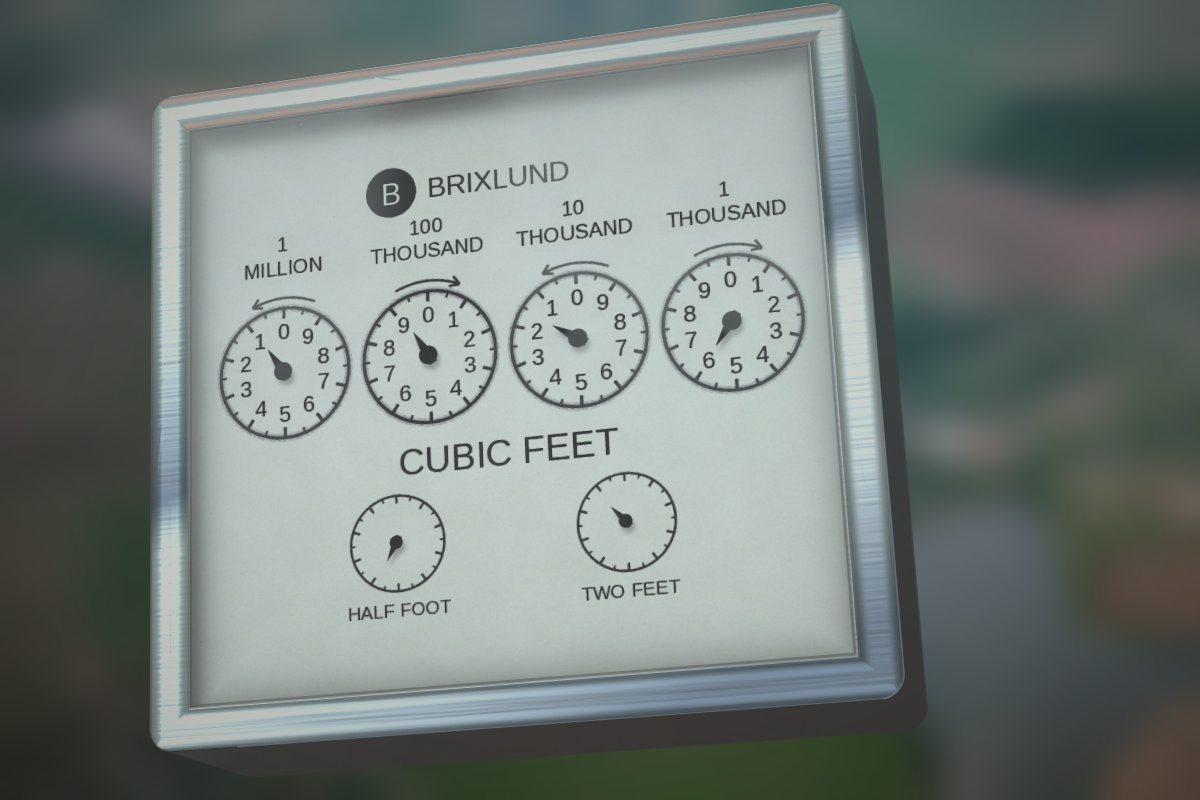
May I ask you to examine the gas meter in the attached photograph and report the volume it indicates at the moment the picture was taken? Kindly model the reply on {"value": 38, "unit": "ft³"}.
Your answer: {"value": 91600, "unit": "ft³"}
